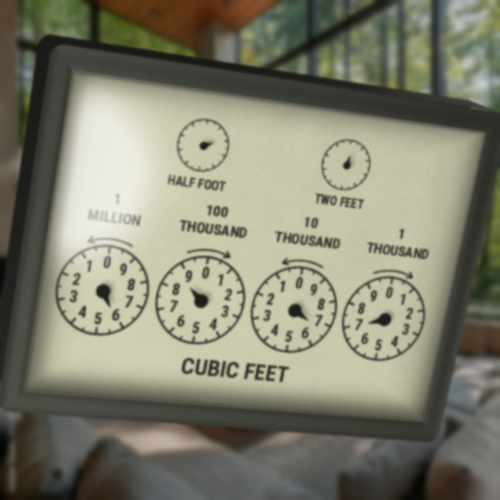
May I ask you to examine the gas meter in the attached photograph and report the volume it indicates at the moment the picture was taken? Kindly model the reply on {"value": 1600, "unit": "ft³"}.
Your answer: {"value": 586700, "unit": "ft³"}
